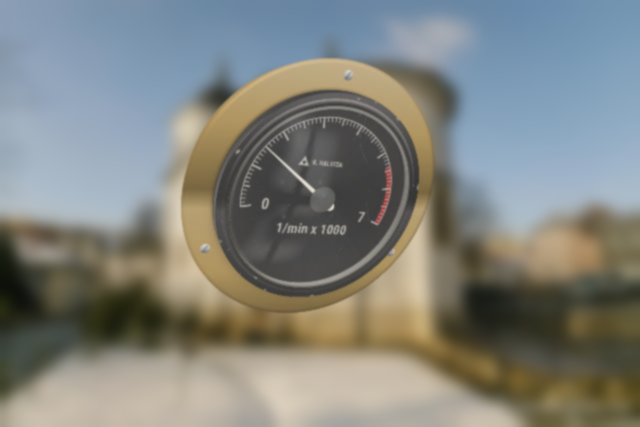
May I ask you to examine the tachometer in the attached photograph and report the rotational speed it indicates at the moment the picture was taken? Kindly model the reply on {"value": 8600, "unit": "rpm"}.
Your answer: {"value": 1500, "unit": "rpm"}
